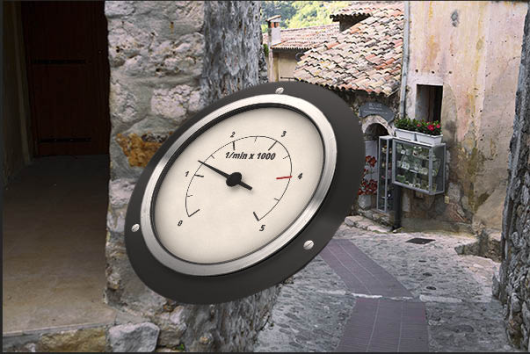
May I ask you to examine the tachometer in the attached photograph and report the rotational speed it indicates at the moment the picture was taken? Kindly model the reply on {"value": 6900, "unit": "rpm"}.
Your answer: {"value": 1250, "unit": "rpm"}
